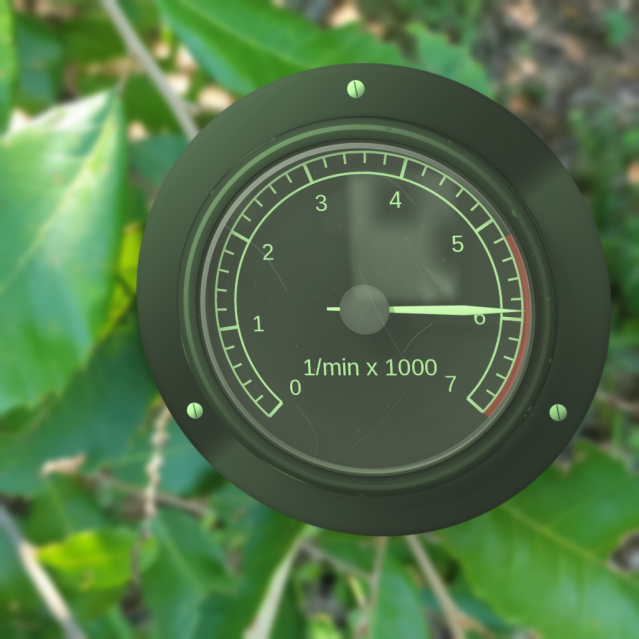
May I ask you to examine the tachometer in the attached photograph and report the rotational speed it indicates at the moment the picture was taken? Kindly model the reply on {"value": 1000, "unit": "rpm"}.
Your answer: {"value": 5900, "unit": "rpm"}
